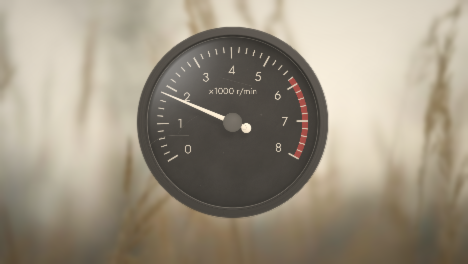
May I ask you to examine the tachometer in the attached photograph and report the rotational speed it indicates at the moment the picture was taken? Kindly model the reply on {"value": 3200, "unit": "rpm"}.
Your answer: {"value": 1800, "unit": "rpm"}
